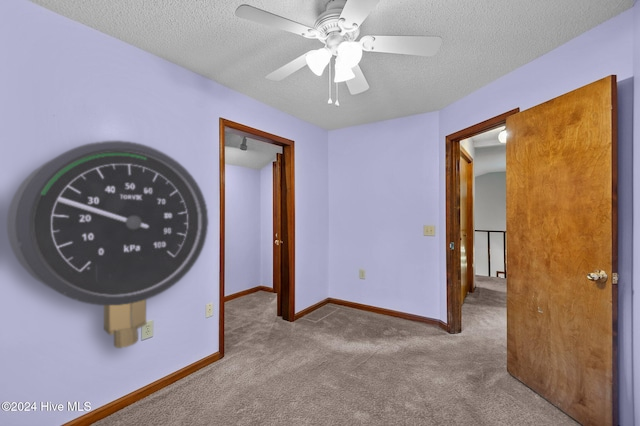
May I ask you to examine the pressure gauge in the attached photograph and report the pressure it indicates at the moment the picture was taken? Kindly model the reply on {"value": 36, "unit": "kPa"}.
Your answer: {"value": 25, "unit": "kPa"}
